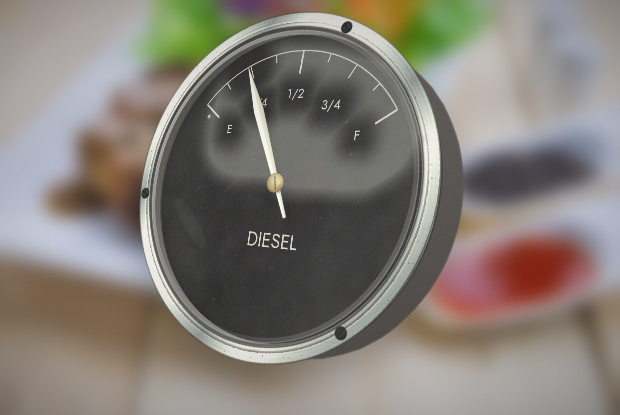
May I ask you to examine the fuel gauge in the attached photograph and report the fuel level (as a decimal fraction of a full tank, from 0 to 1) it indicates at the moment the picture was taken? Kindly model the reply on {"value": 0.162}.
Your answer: {"value": 0.25}
